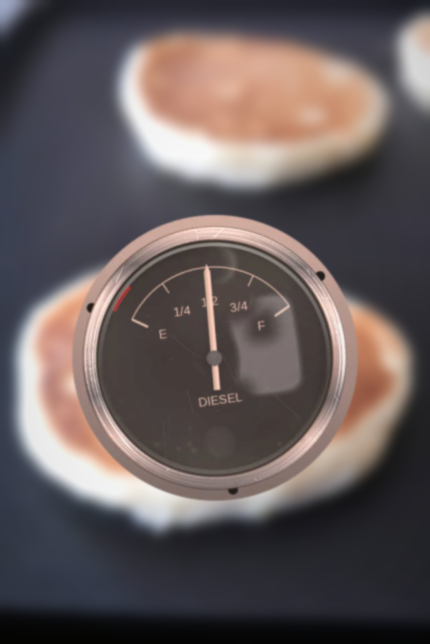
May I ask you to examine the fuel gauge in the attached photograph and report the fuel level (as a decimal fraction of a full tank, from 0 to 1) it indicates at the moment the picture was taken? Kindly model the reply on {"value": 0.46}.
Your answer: {"value": 0.5}
